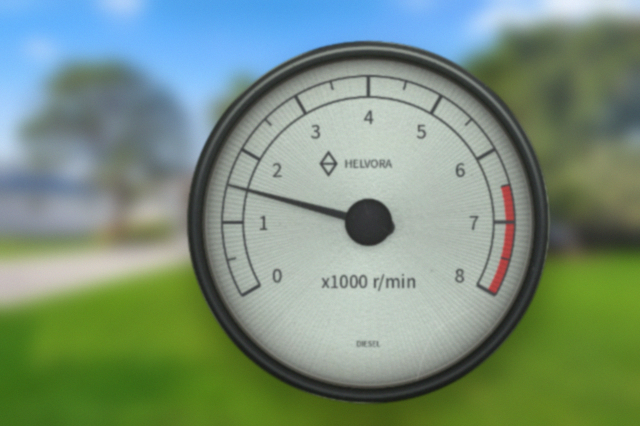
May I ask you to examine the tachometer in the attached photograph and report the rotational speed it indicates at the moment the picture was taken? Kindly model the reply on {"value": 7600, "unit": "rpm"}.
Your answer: {"value": 1500, "unit": "rpm"}
